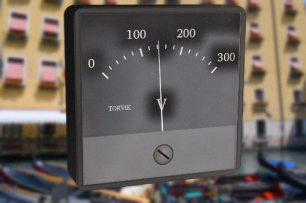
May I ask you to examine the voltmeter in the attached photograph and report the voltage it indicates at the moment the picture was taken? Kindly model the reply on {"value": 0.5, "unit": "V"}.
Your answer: {"value": 140, "unit": "V"}
